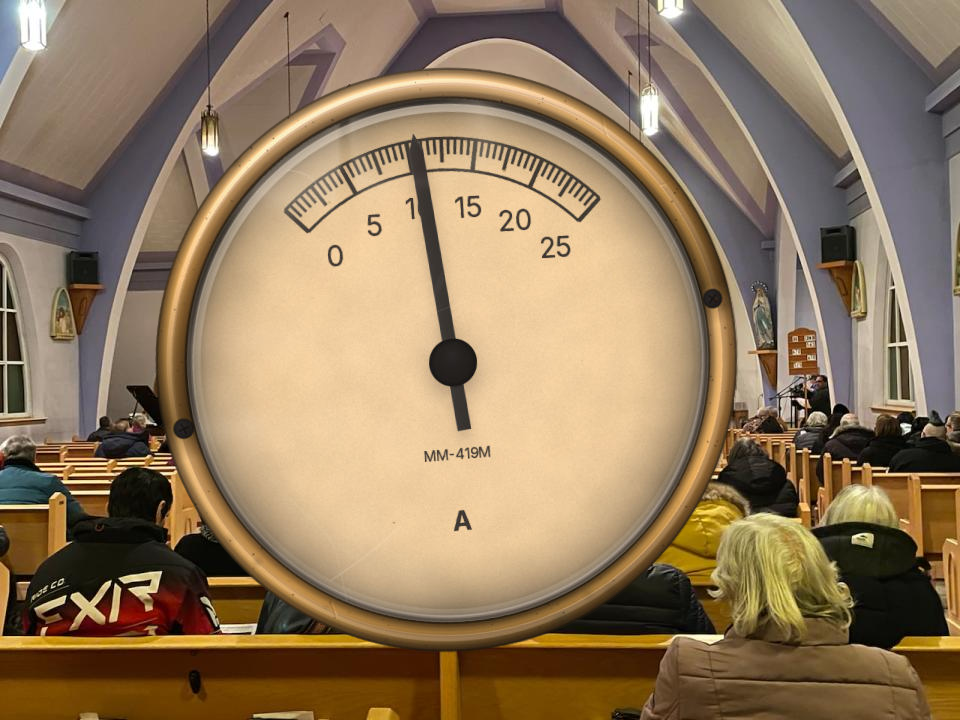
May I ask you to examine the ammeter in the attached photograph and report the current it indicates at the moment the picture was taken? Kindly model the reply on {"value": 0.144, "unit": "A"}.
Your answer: {"value": 10.5, "unit": "A"}
